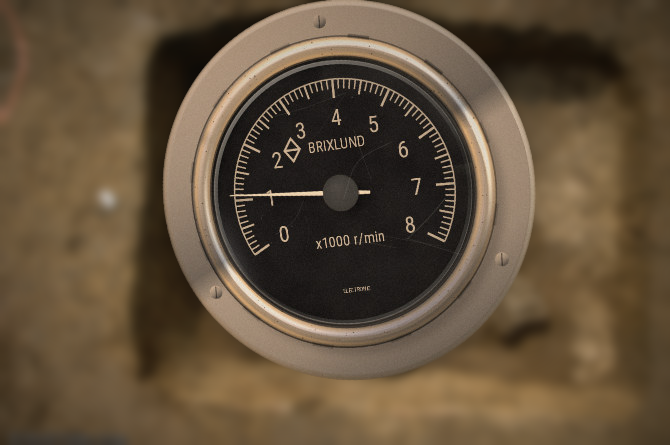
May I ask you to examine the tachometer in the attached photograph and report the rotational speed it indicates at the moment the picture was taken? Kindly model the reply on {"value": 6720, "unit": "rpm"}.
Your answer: {"value": 1100, "unit": "rpm"}
